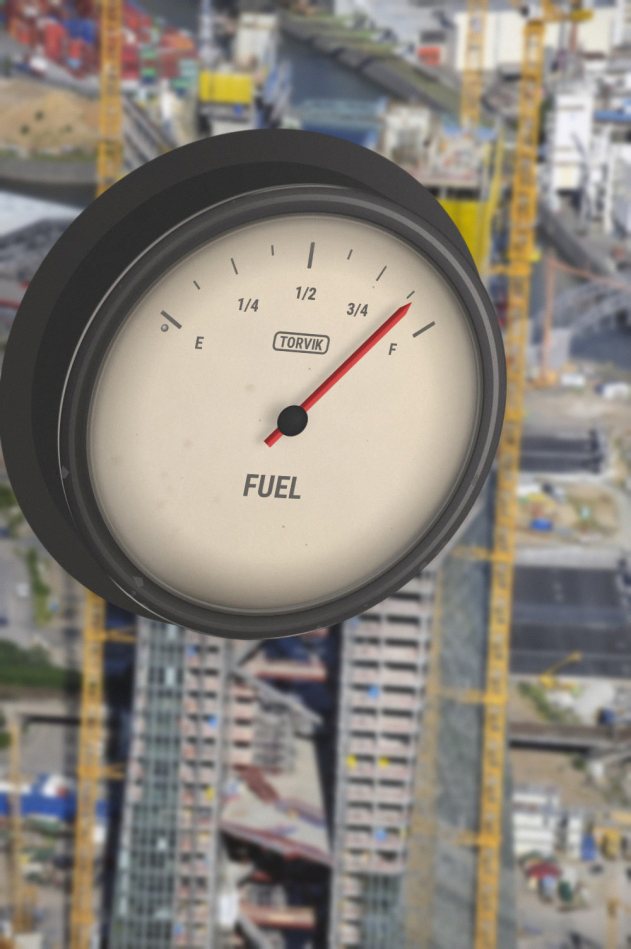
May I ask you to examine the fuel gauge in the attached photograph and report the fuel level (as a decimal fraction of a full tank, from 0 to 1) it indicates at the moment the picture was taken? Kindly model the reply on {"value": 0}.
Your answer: {"value": 0.875}
